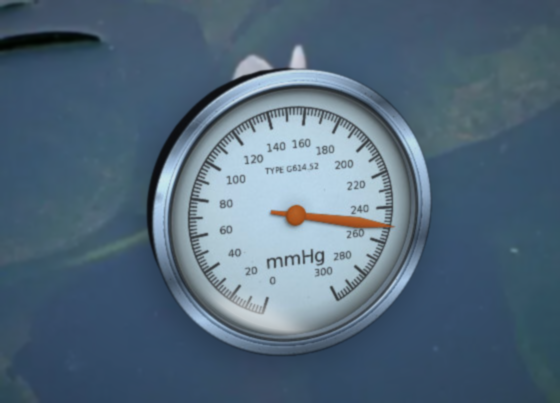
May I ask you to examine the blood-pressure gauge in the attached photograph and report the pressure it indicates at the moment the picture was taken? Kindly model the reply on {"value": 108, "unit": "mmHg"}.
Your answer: {"value": 250, "unit": "mmHg"}
